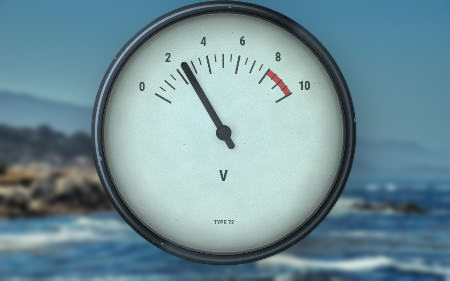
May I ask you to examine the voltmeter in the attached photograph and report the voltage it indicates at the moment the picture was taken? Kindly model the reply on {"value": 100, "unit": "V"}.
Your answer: {"value": 2.5, "unit": "V"}
